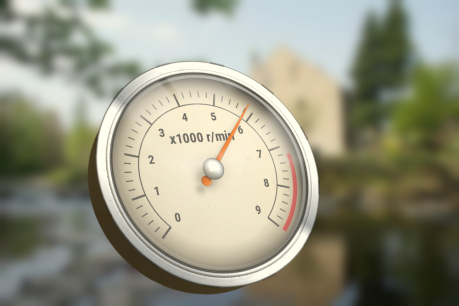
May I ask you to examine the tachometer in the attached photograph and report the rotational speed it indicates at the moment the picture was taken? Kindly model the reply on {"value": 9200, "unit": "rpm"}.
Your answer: {"value": 5800, "unit": "rpm"}
